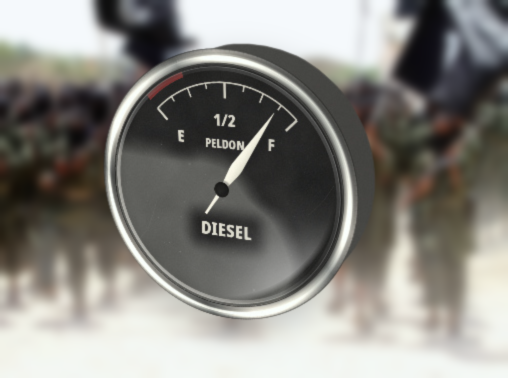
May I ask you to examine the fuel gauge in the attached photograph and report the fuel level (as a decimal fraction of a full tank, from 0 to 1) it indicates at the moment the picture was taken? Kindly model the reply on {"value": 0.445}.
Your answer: {"value": 0.875}
